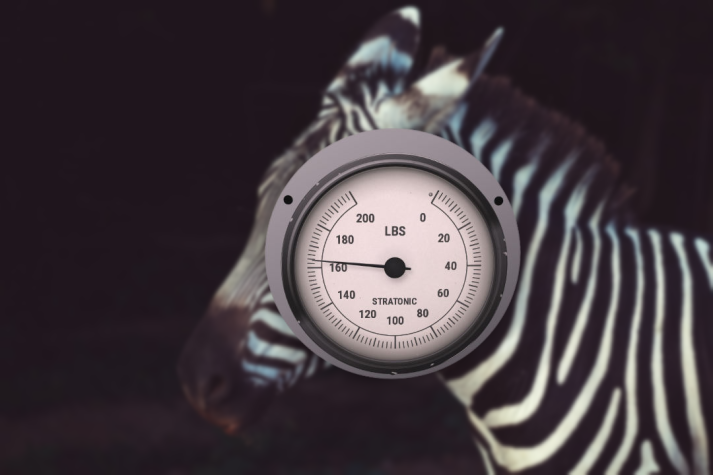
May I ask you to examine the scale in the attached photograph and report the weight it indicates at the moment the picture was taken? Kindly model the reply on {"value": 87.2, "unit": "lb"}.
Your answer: {"value": 164, "unit": "lb"}
